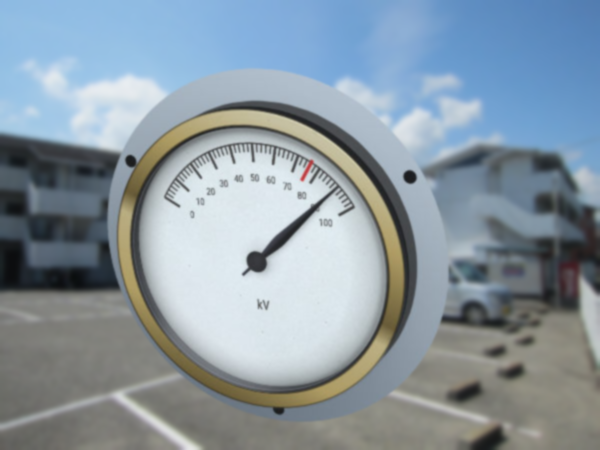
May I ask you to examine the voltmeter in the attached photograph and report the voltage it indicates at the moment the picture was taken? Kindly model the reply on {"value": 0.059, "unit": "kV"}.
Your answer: {"value": 90, "unit": "kV"}
